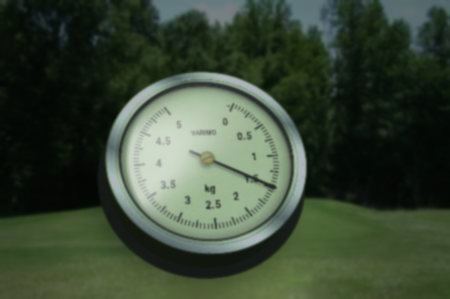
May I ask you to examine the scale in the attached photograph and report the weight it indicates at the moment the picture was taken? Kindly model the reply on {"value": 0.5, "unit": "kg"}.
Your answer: {"value": 1.5, "unit": "kg"}
